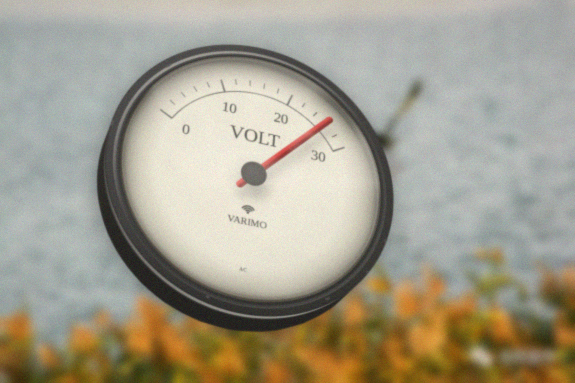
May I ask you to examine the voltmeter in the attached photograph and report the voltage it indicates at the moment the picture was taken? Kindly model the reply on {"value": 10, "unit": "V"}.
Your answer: {"value": 26, "unit": "V"}
